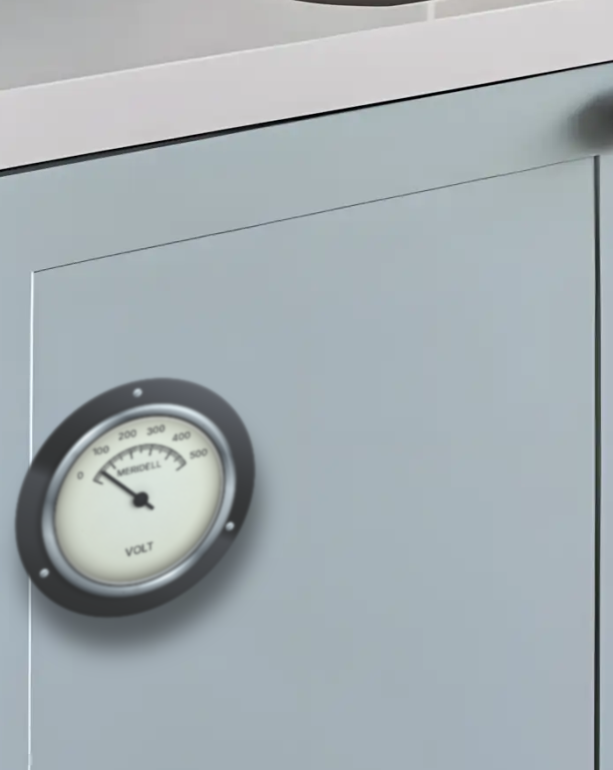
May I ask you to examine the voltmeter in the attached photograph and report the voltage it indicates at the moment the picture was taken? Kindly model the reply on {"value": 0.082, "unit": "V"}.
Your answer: {"value": 50, "unit": "V"}
